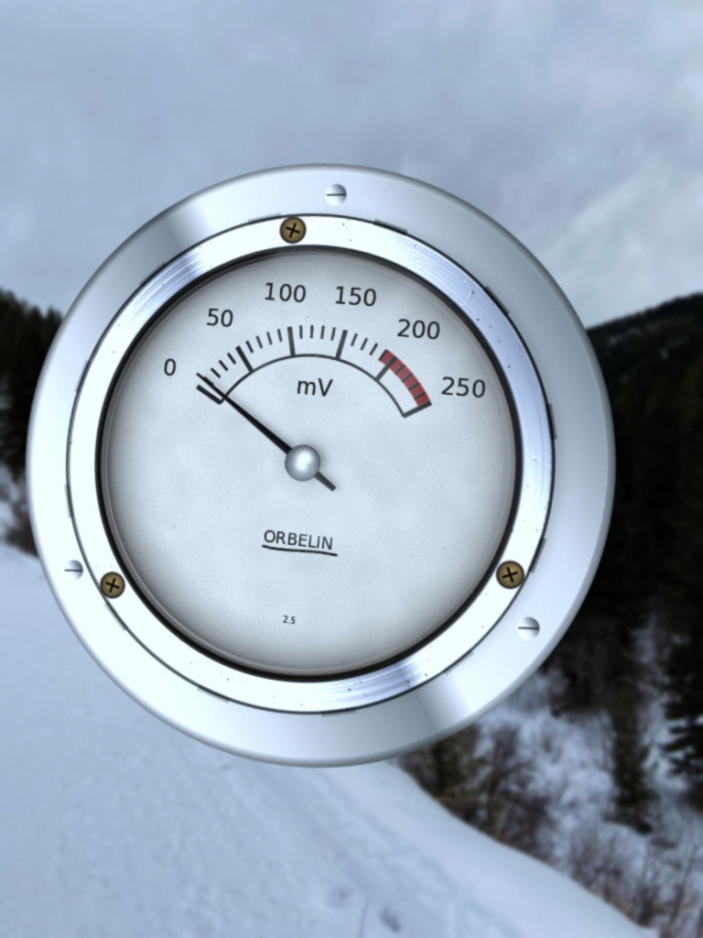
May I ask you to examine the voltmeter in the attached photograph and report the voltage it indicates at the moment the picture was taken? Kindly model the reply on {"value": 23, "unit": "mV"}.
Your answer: {"value": 10, "unit": "mV"}
